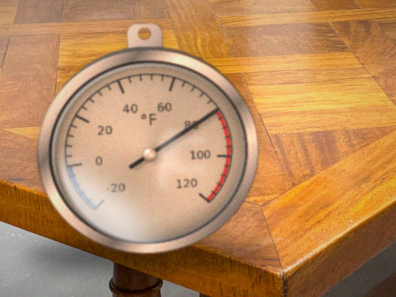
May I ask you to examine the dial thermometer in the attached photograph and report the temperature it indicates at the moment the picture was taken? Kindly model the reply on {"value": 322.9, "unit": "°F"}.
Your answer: {"value": 80, "unit": "°F"}
